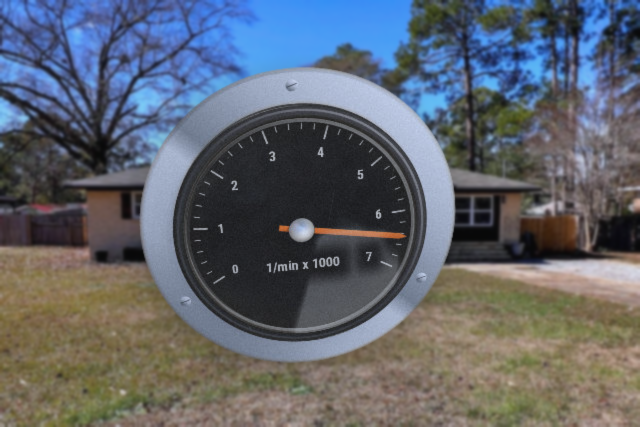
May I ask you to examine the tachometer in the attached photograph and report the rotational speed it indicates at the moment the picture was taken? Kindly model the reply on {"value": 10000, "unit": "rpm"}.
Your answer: {"value": 6400, "unit": "rpm"}
